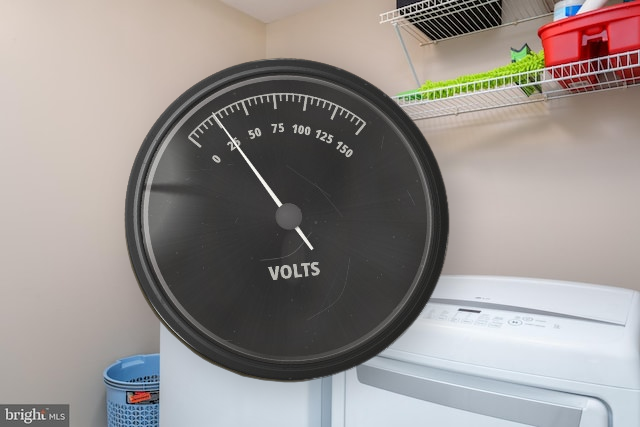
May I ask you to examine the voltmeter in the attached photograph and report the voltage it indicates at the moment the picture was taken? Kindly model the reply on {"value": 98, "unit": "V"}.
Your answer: {"value": 25, "unit": "V"}
